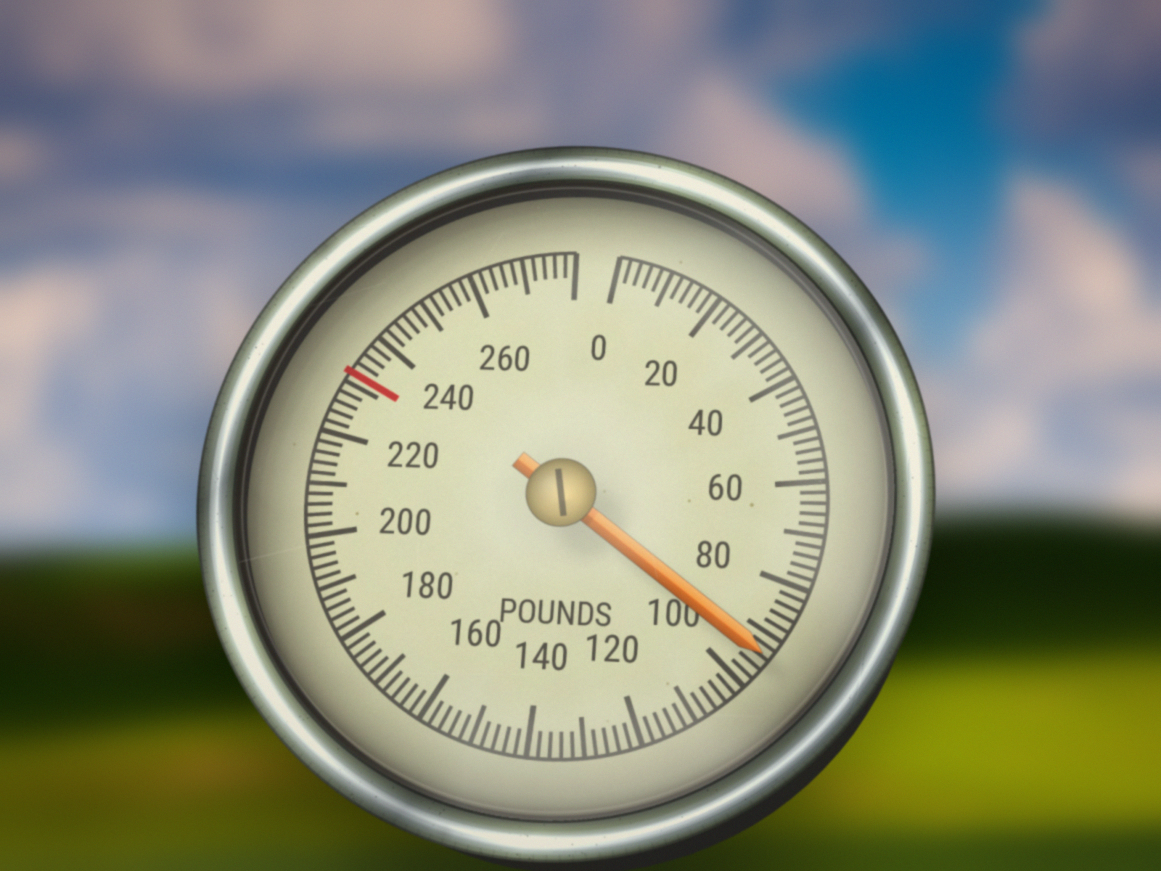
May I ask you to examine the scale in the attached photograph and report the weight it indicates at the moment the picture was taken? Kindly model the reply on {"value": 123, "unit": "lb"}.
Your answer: {"value": 94, "unit": "lb"}
